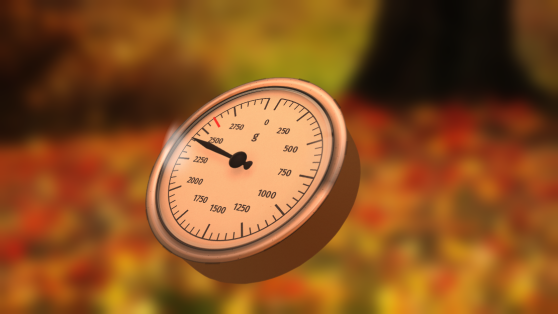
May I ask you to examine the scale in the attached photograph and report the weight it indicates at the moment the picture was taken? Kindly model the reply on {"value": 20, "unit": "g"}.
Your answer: {"value": 2400, "unit": "g"}
